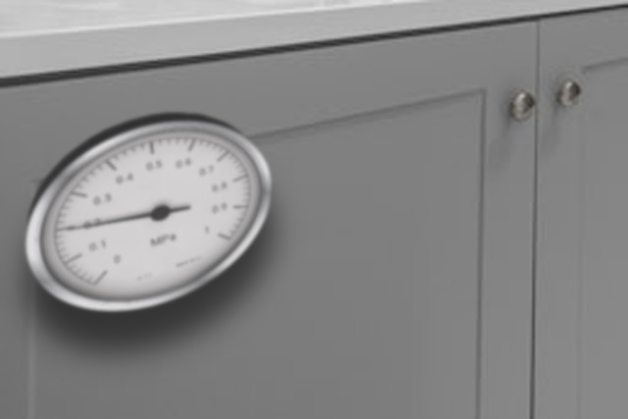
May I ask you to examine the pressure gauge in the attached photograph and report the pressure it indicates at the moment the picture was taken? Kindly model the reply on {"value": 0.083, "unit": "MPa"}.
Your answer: {"value": 0.2, "unit": "MPa"}
